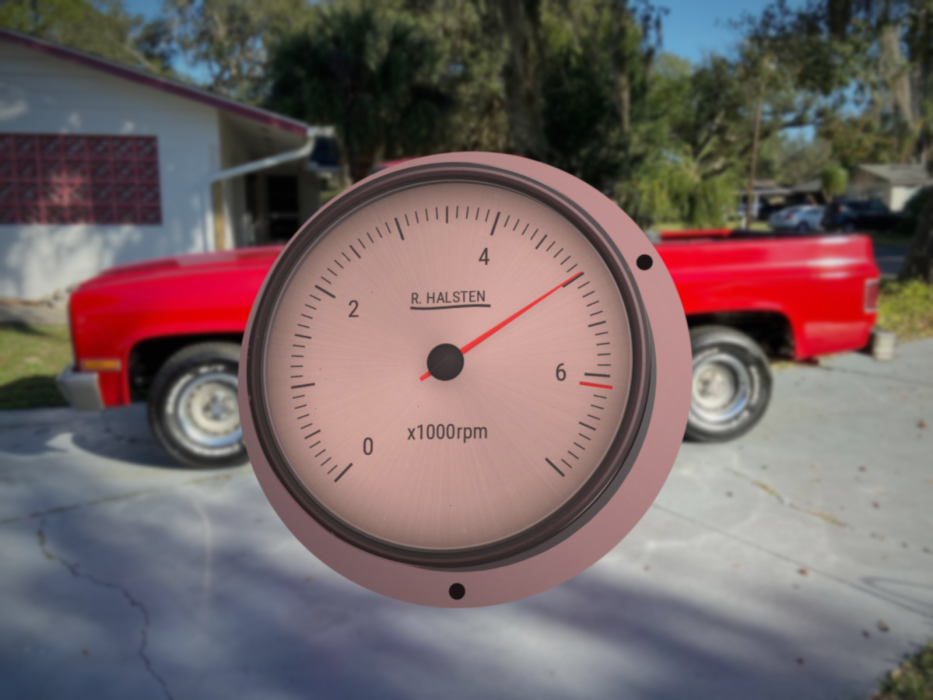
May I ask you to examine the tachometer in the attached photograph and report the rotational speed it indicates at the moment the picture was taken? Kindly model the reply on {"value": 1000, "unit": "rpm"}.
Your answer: {"value": 5000, "unit": "rpm"}
